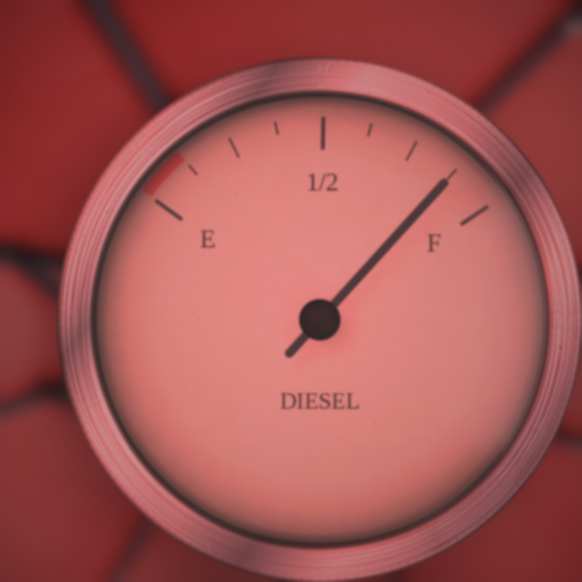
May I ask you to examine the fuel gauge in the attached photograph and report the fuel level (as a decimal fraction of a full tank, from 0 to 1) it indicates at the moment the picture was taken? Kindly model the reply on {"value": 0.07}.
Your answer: {"value": 0.875}
